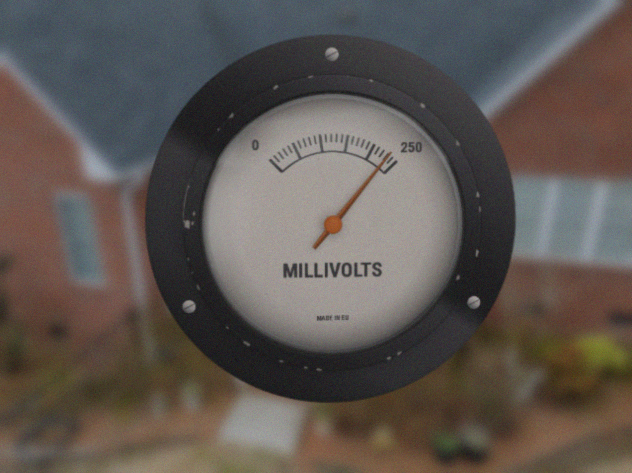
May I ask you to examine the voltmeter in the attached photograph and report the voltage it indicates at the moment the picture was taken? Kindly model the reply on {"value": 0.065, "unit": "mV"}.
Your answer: {"value": 230, "unit": "mV"}
